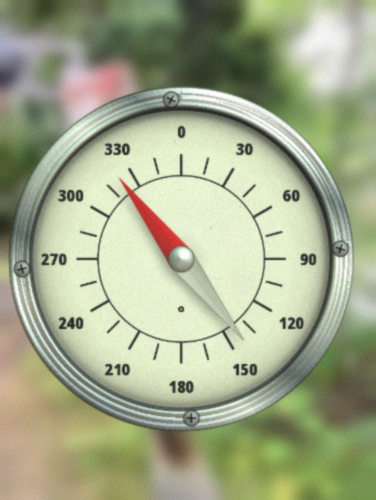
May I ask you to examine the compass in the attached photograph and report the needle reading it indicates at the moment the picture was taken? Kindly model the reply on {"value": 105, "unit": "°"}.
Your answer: {"value": 322.5, "unit": "°"}
